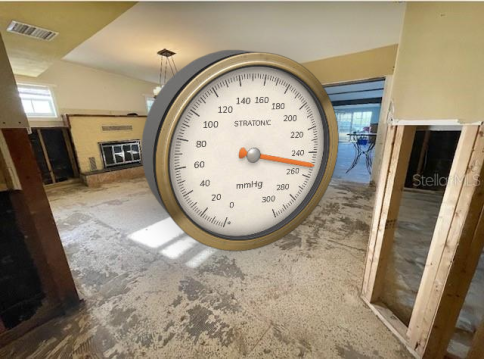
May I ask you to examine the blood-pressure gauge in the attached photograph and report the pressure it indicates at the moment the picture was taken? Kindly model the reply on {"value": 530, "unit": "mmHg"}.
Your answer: {"value": 250, "unit": "mmHg"}
